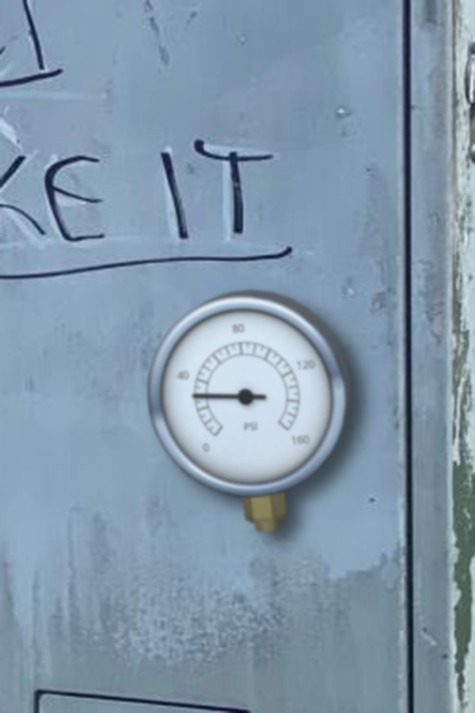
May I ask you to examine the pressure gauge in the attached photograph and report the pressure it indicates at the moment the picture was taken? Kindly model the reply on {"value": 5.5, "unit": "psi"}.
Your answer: {"value": 30, "unit": "psi"}
